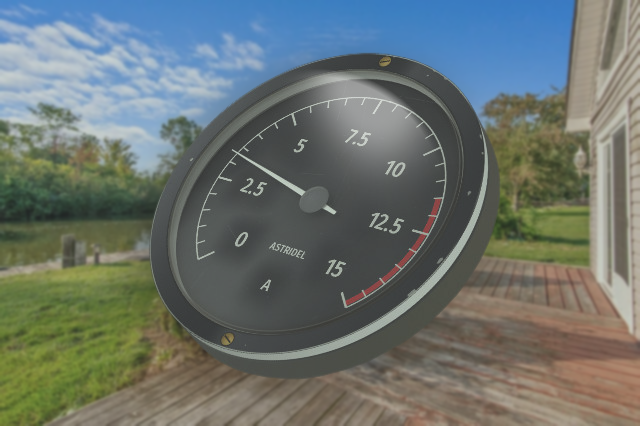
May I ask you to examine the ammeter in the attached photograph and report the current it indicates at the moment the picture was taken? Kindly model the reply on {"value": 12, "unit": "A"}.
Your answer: {"value": 3.25, "unit": "A"}
